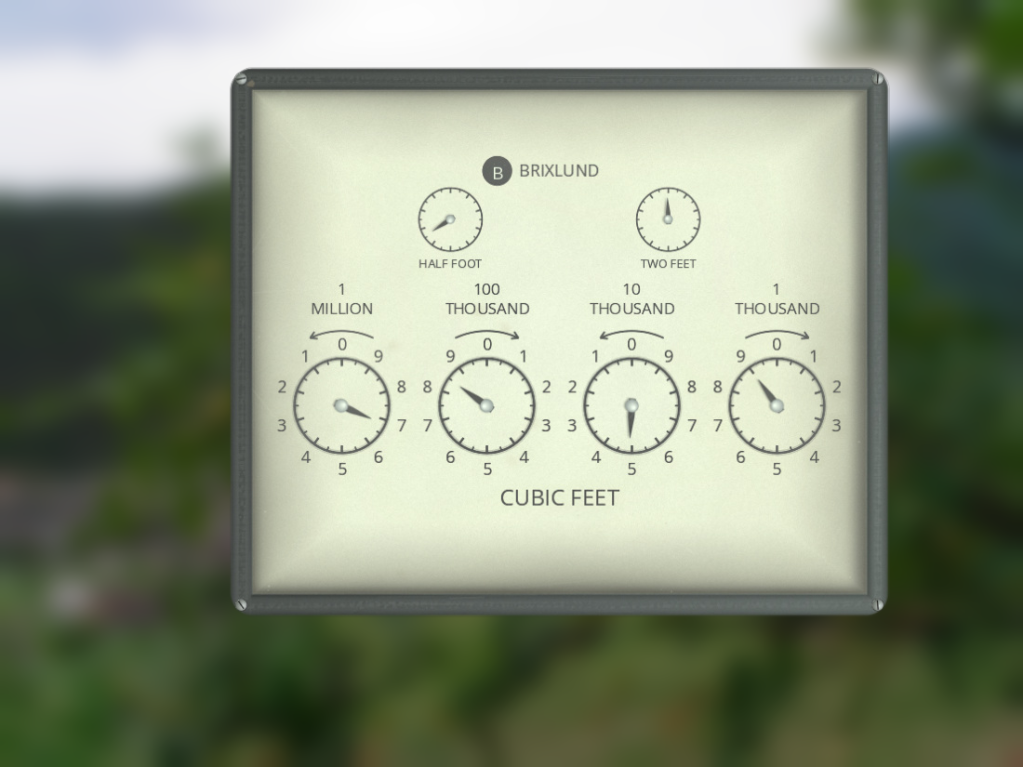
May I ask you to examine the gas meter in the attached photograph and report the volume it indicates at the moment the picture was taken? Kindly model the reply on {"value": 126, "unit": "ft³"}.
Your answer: {"value": 684900, "unit": "ft³"}
